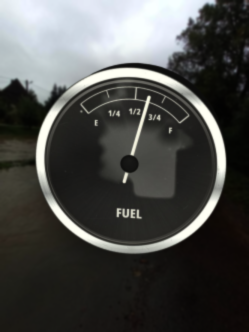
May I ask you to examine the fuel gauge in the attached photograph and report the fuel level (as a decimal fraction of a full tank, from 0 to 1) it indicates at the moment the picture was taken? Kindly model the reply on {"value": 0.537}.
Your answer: {"value": 0.625}
